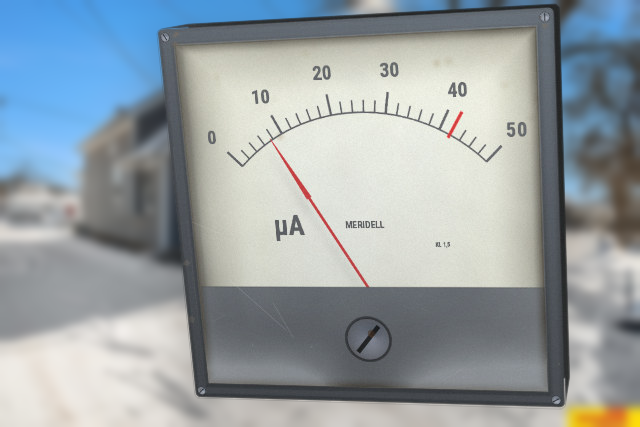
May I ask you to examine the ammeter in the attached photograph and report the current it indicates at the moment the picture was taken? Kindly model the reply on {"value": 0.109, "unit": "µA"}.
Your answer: {"value": 8, "unit": "µA"}
